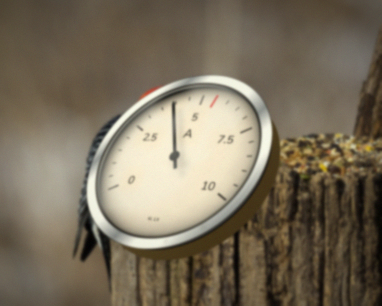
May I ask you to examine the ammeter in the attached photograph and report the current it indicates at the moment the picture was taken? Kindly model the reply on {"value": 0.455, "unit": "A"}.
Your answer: {"value": 4, "unit": "A"}
